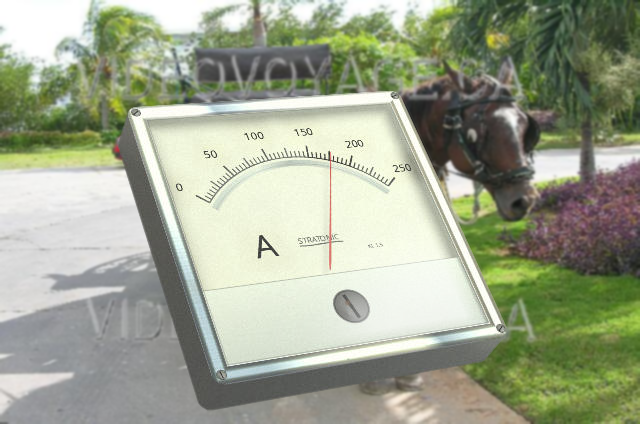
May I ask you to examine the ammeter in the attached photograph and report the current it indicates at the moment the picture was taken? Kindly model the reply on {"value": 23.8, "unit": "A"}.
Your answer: {"value": 175, "unit": "A"}
